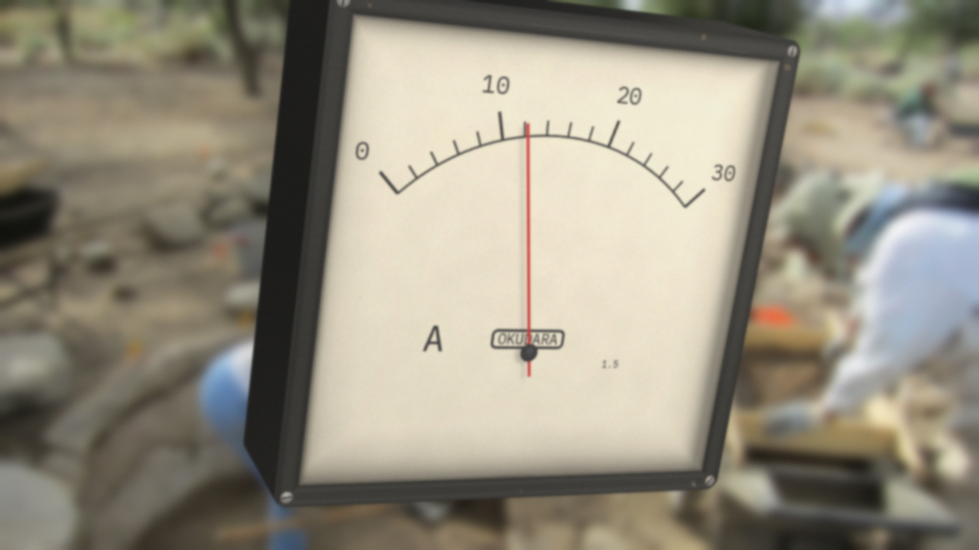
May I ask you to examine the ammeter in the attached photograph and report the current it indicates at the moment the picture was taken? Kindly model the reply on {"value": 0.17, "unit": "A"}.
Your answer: {"value": 12, "unit": "A"}
